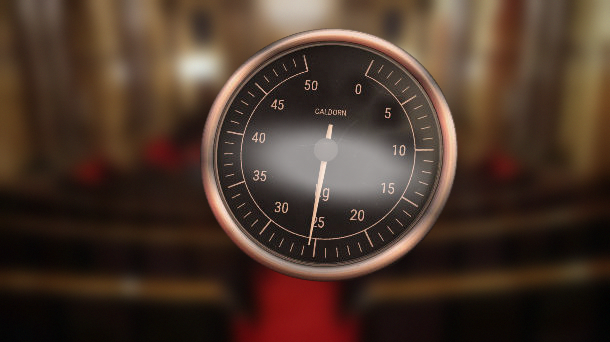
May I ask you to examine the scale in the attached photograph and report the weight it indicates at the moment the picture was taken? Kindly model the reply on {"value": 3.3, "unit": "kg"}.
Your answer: {"value": 25.5, "unit": "kg"}
